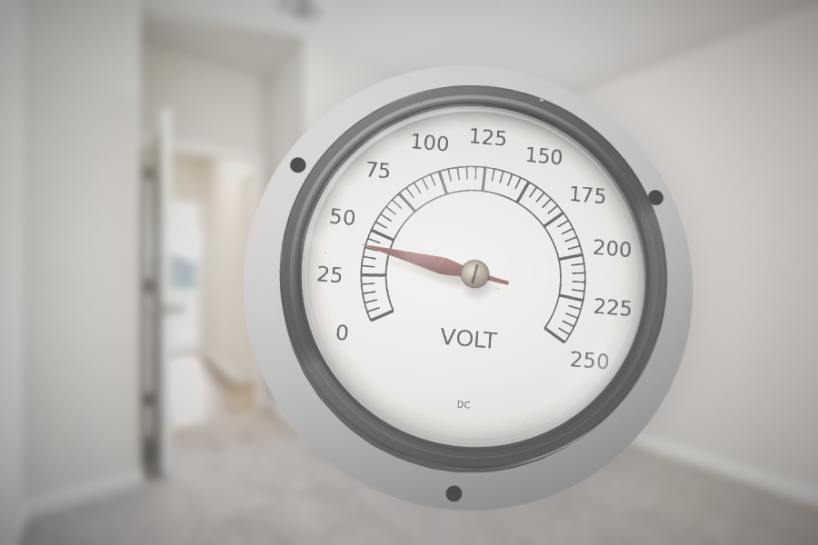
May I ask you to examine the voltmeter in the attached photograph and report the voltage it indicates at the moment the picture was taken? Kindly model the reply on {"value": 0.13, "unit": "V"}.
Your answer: {"value": 40, "unit": "V"}
